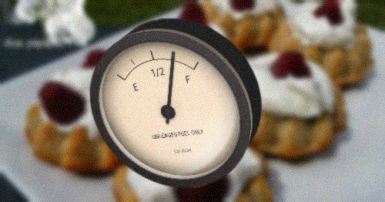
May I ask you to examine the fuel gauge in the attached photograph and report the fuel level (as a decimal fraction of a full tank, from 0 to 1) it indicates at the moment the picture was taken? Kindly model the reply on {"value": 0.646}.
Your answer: {"value": 0.75}
